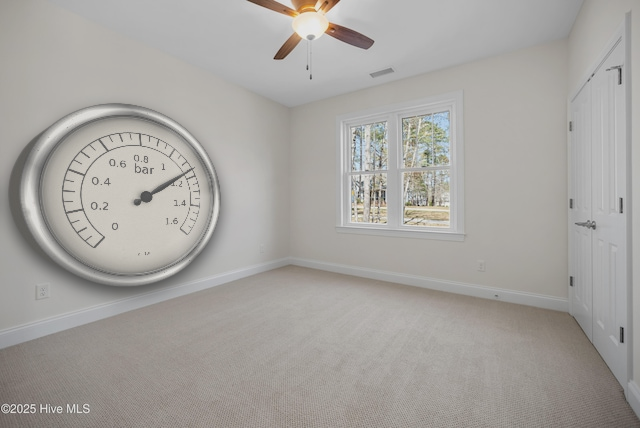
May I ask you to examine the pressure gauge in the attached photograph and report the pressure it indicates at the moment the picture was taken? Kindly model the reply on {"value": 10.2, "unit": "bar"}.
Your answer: {"value": 1.15, "unit": "bar"}
